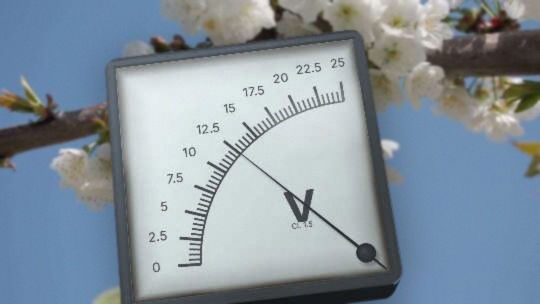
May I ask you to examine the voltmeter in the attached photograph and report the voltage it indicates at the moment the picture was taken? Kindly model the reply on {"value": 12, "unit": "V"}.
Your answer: {"value": 12.5, "unit": "V"}
